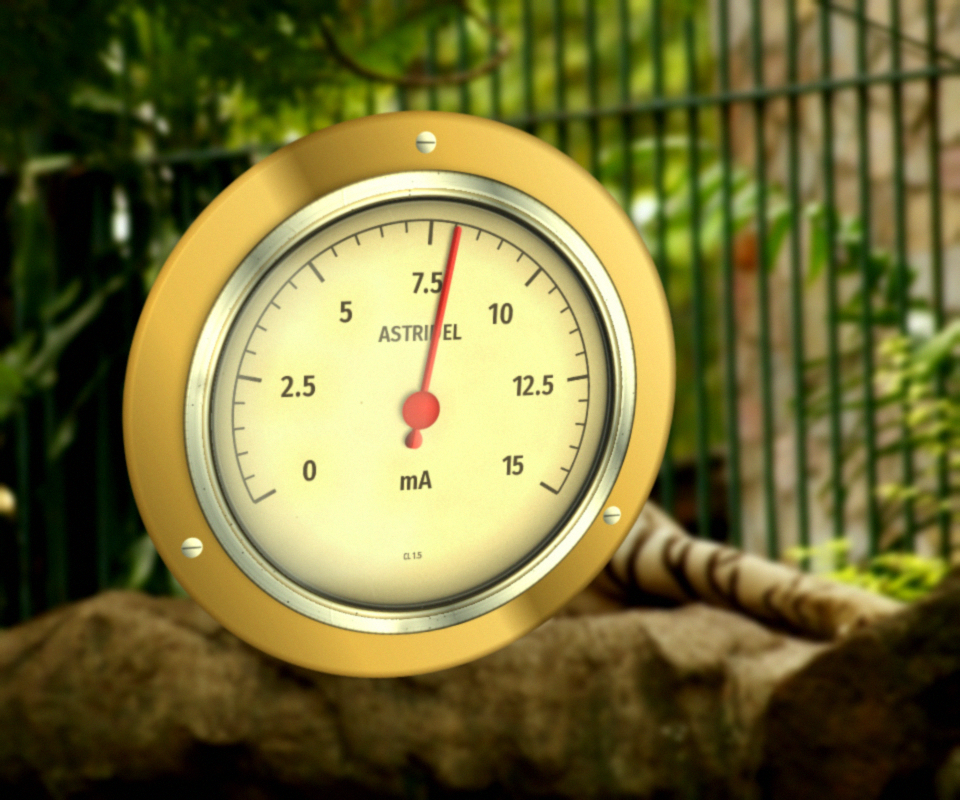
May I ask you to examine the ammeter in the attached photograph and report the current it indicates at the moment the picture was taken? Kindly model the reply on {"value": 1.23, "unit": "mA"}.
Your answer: {"value": 8, "unit": "mA"}
